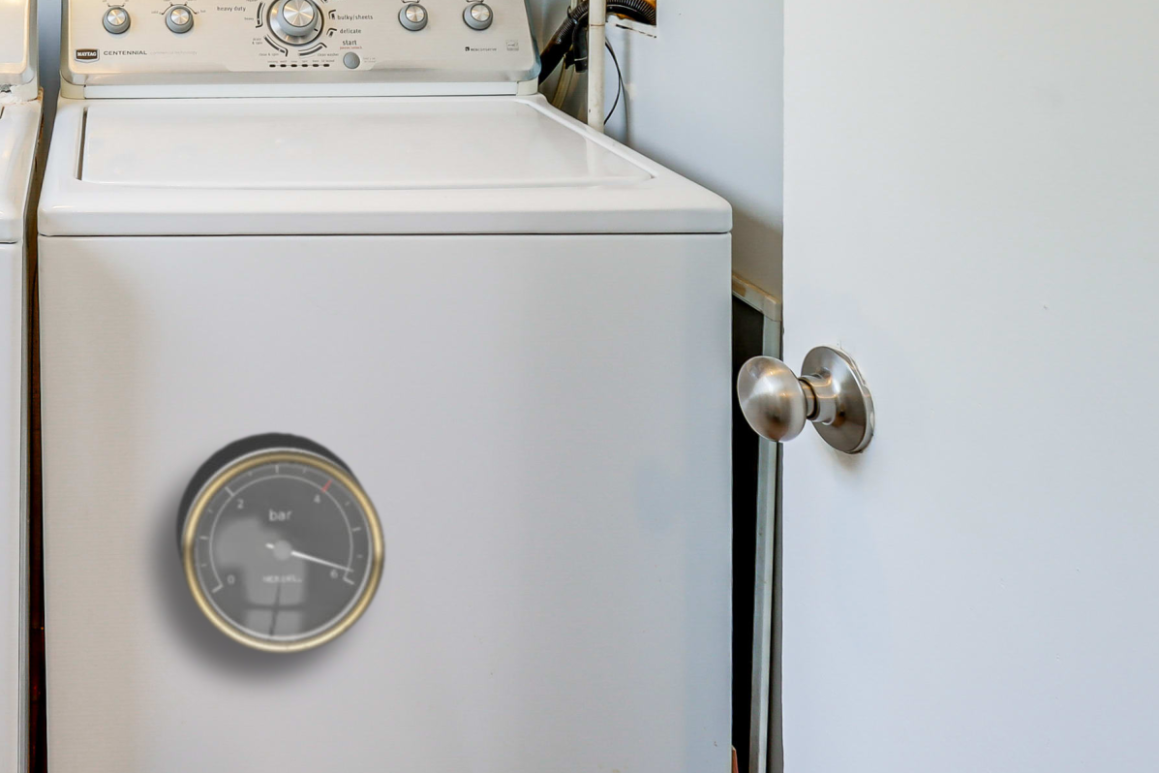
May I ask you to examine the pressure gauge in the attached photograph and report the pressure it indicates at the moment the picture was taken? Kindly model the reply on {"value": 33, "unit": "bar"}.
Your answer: {"value": 5.75, "unit": "bar"}
